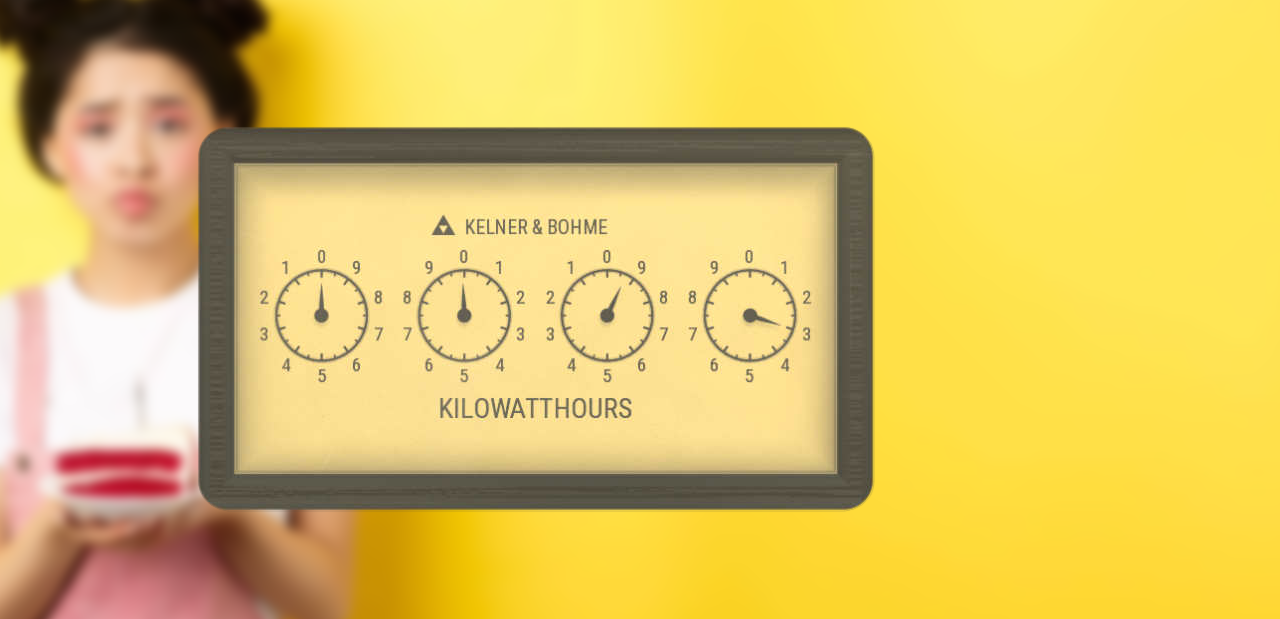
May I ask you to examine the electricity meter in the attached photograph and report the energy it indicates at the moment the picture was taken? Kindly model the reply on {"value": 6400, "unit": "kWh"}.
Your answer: {"value": 9993, "unit": "kWh"}
